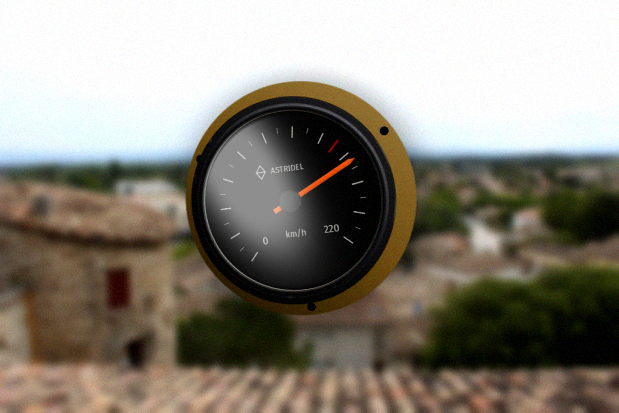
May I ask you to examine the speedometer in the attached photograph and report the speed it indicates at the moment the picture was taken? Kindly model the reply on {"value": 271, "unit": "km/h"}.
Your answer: {"value": 165, "unit": "km/h"}
